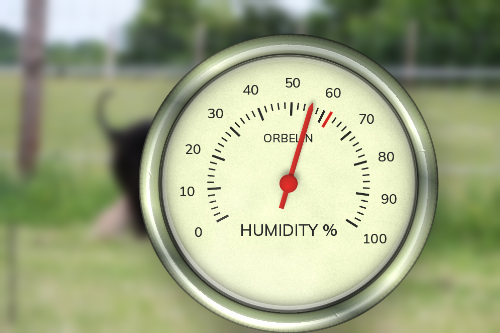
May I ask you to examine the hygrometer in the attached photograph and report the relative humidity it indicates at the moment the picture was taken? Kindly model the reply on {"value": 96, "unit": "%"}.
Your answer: {"value": 56, "unit": "%"}
